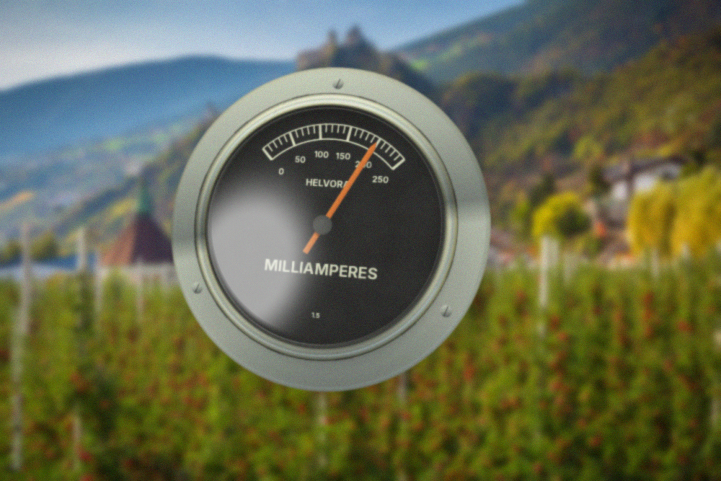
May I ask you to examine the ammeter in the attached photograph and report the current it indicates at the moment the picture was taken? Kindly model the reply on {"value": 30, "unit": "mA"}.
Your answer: {"value": 200, "unit": "mA"}
